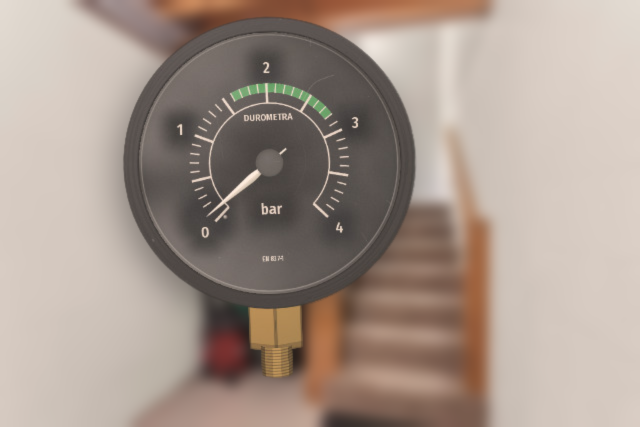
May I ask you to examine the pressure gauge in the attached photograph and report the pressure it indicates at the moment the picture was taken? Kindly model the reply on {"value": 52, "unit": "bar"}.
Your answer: {"value": 0.1, "unit": "bar"}
